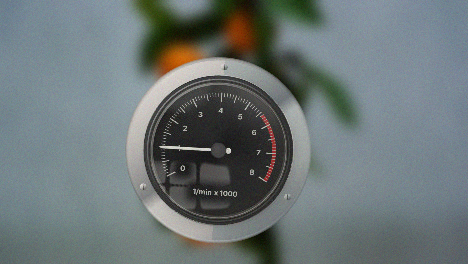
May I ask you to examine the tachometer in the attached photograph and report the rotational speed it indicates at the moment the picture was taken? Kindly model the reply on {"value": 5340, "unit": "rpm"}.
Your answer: {"value": 1000, "unit": "rpm"}
